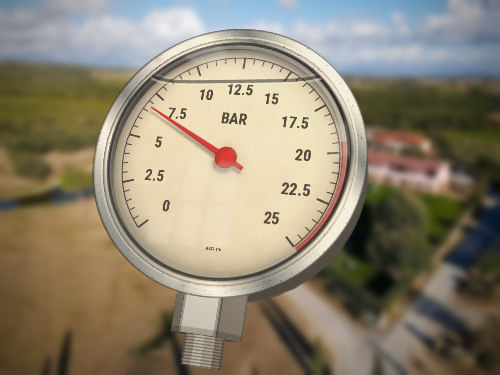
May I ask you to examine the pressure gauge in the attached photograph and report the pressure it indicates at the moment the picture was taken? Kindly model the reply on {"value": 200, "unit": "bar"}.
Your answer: {"value": 6.75, "unit": "bar"}
